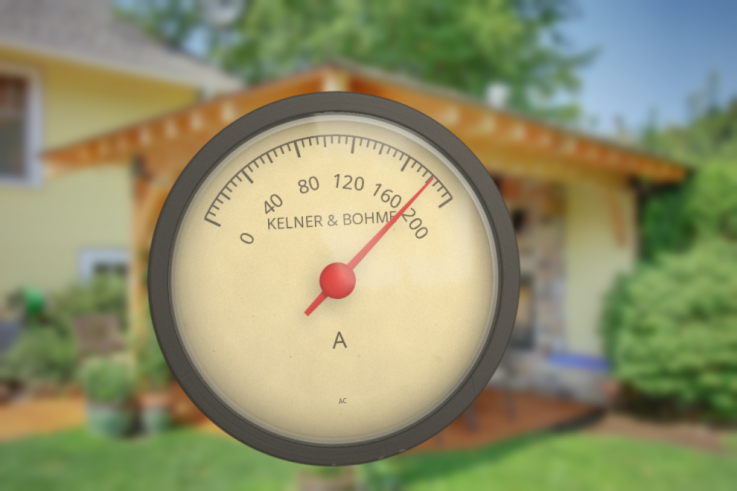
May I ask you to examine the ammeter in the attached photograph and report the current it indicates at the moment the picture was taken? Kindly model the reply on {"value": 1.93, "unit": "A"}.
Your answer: {"value": 180, "unit": "A"}
